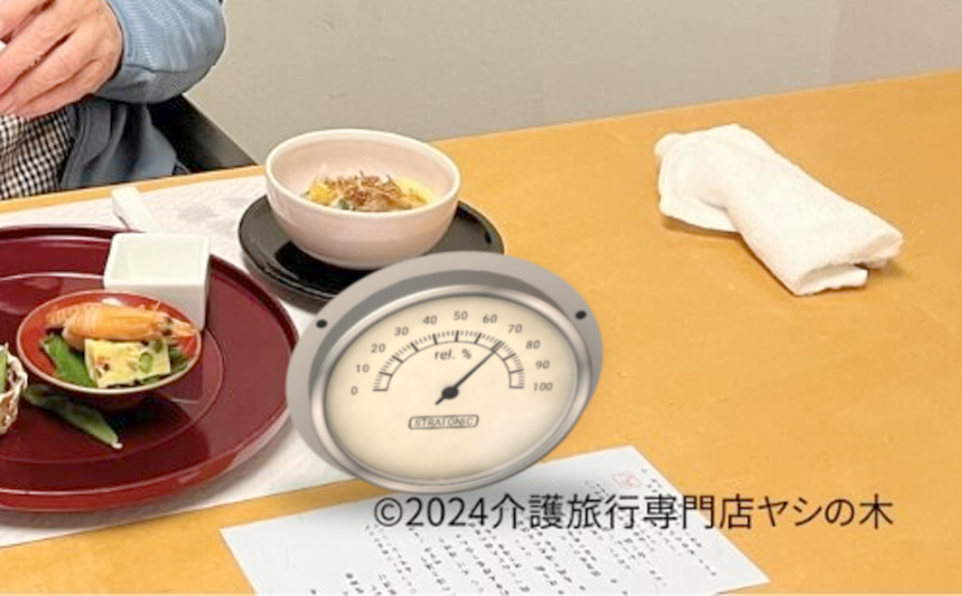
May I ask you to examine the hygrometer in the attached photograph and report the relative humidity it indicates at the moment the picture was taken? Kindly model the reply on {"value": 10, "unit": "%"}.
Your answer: {"value": 70, "unit": "%"}
